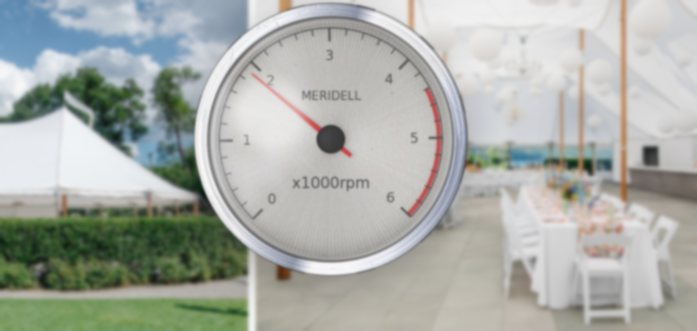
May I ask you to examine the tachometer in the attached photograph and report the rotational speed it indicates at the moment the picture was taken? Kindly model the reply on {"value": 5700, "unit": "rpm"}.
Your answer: {"value": 1900, "unit": "rpm"}
